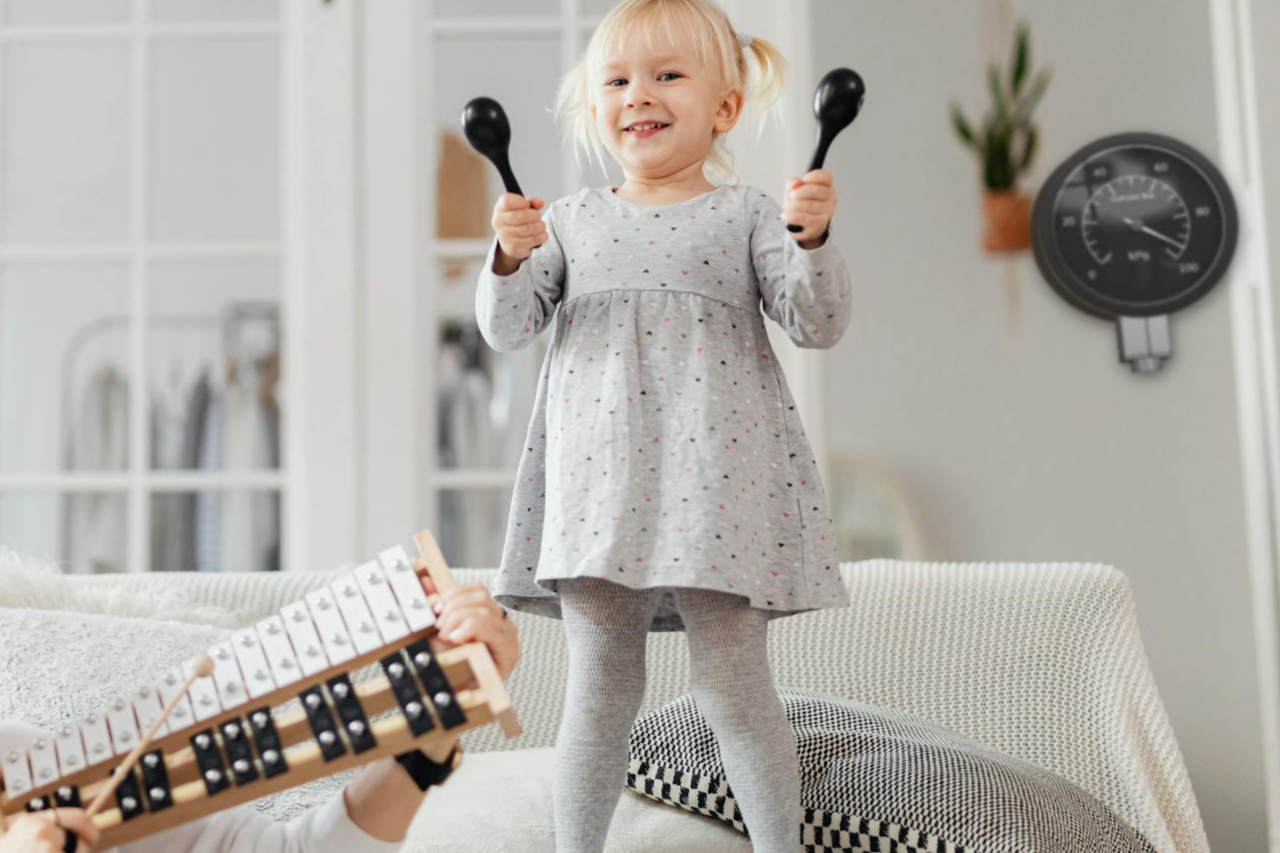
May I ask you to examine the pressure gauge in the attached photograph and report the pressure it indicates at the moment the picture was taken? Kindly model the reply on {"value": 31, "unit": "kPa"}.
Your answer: {"value": 95, "unit": "kPa"}
